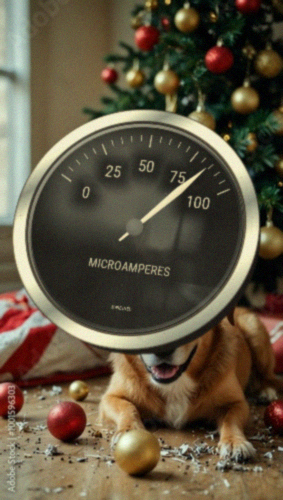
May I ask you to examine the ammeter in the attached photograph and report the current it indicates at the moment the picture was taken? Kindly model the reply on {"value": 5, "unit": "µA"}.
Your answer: {"value": 85, "unit": "µA"}
